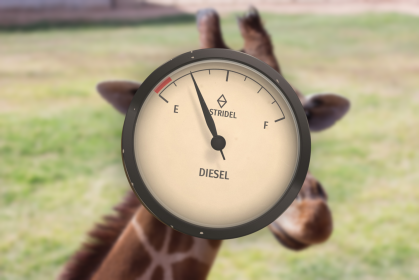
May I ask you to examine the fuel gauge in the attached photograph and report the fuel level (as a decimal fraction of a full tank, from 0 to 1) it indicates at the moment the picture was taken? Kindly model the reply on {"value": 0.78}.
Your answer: {"value": 0.25}
